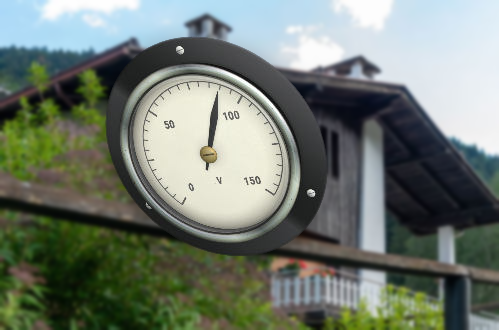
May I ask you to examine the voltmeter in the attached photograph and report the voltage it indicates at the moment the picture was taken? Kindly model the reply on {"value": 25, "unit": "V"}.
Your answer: {"value": 90, "unit": "V"}
